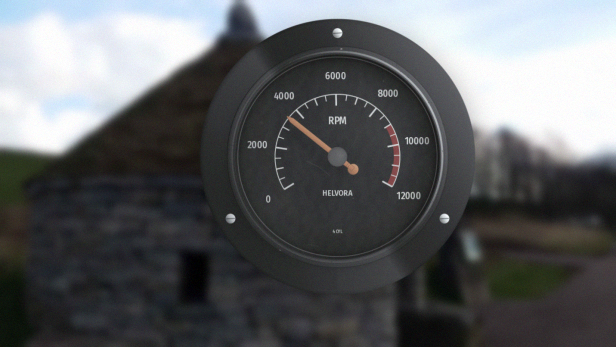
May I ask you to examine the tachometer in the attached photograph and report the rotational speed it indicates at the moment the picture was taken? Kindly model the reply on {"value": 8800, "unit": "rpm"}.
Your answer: {"value": 3500, "unit": "rpm"}
